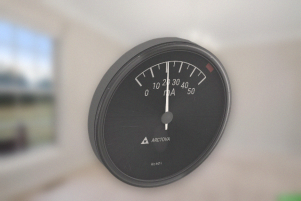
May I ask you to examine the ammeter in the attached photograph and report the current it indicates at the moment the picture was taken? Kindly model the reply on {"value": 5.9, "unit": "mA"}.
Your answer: {"value": 20, "unit": "mA"}
